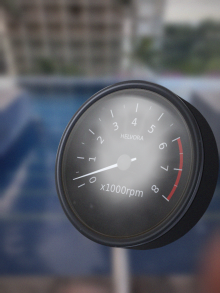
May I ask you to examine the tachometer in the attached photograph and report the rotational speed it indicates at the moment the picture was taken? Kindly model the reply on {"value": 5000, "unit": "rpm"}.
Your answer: {"value": 250, "unit": "rpm"}
